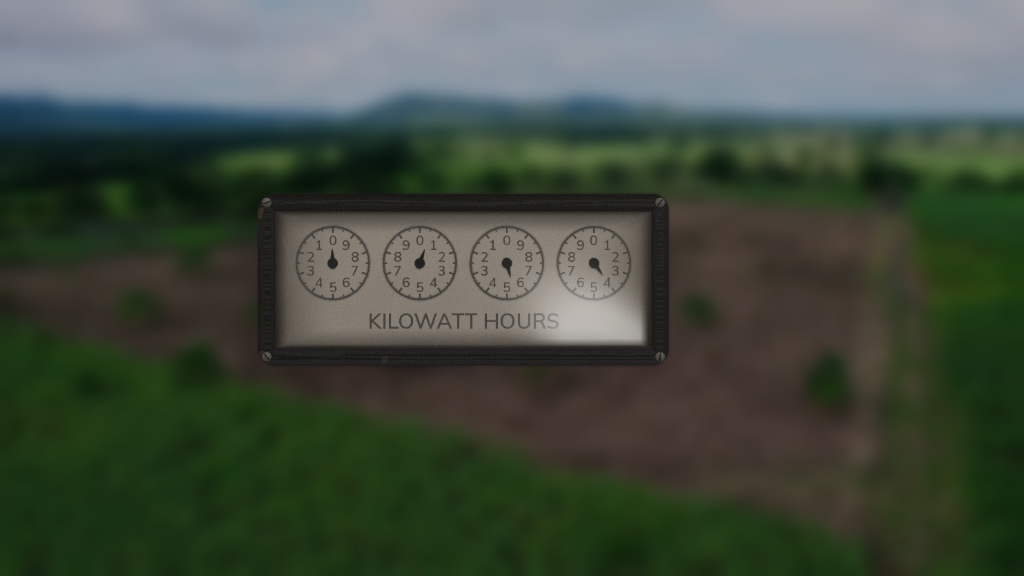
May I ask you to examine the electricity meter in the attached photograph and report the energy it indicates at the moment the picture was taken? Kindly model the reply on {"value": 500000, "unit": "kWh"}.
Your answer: {"value": 54, "unit": "kWh"}
